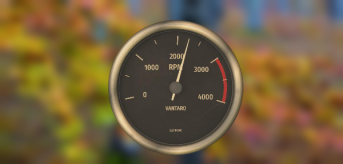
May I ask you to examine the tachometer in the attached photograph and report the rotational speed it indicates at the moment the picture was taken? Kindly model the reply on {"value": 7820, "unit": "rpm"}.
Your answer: {"value": 2250, "unit": "rpm"}
